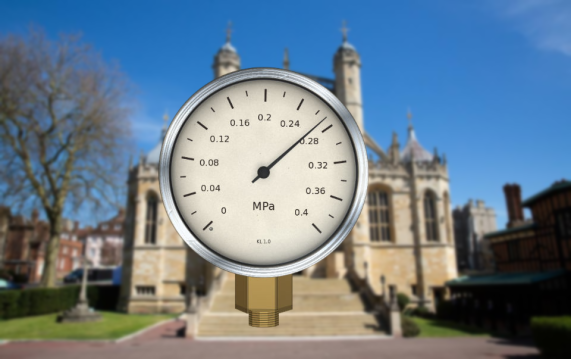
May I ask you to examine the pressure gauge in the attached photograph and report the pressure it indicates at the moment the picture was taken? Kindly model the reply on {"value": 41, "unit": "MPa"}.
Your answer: {"value": 0.27, "unit": "MPa"}
